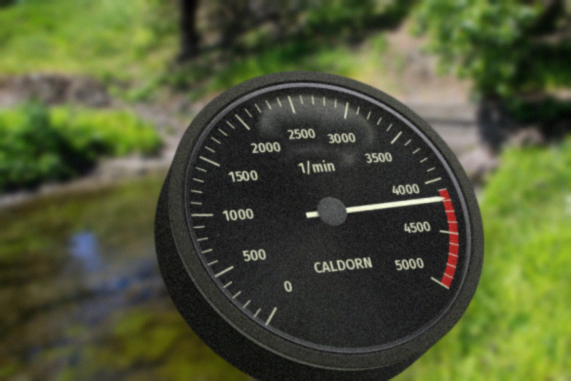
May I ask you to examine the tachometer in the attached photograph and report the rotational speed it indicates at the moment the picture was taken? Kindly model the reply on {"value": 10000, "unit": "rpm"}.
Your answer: {"value": 4200, "unit": "rpm"}
